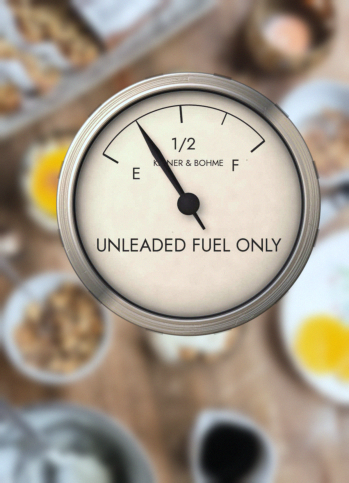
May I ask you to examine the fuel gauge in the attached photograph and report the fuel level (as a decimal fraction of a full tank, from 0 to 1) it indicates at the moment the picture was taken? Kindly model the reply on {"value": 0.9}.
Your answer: {"value": 0.25}
